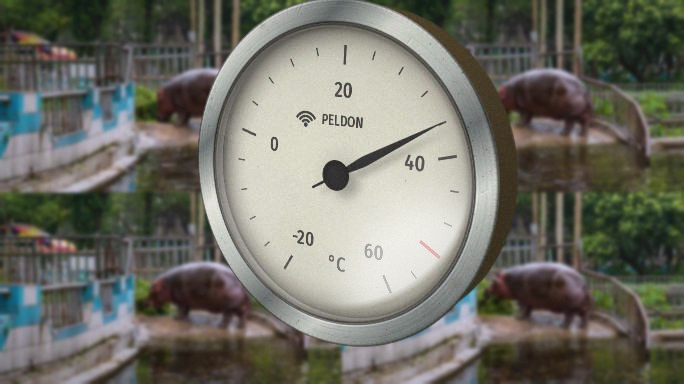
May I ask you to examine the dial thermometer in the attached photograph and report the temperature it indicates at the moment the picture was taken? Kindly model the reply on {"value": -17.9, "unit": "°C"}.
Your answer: {"value": 36, "unit": "°C"}
